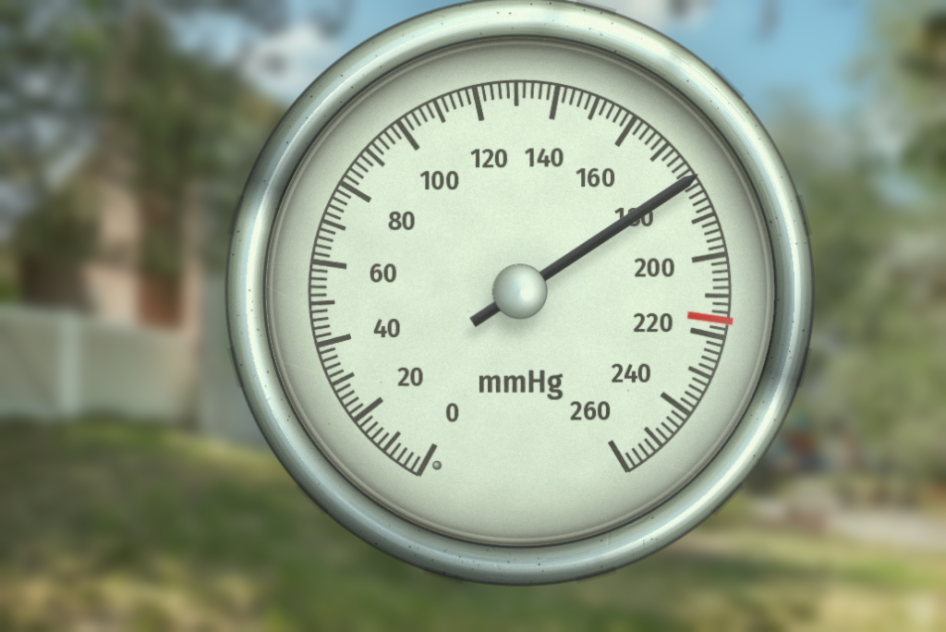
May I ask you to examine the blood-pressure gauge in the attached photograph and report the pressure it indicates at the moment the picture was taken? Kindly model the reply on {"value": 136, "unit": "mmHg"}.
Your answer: {"value": 180, "unit": "mmHg"}
